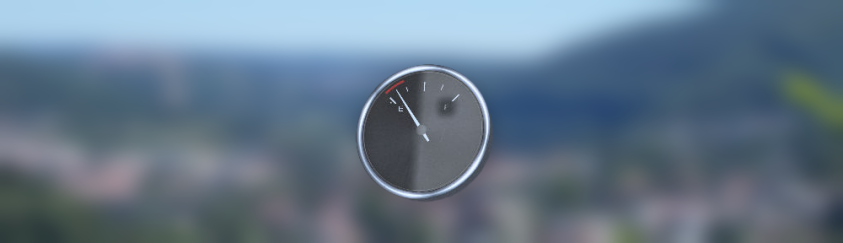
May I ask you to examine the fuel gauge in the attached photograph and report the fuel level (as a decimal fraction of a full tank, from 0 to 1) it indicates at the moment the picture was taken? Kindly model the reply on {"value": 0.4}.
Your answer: {"value": 0.125}
